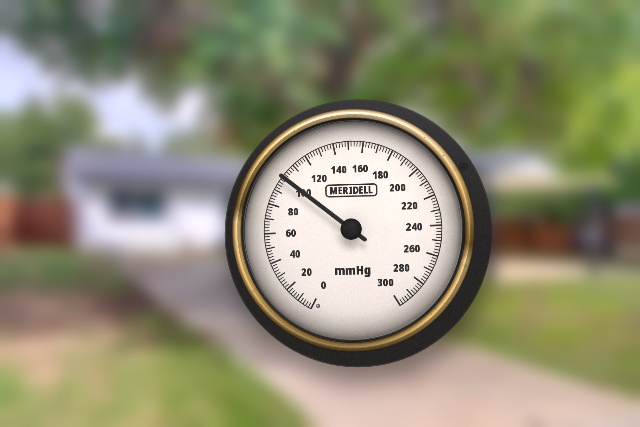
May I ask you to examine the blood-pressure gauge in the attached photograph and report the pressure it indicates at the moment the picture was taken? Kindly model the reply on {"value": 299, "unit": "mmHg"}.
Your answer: {"value": 100, "unit": "mmHg"}
